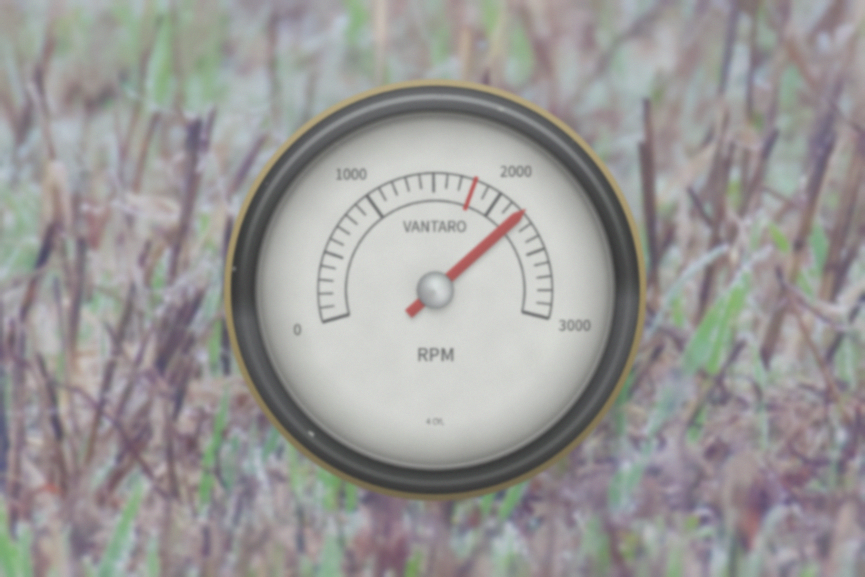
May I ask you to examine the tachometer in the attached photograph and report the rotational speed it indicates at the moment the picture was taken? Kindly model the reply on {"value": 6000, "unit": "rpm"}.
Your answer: {"value": 2200, "unit": "rpm"}
